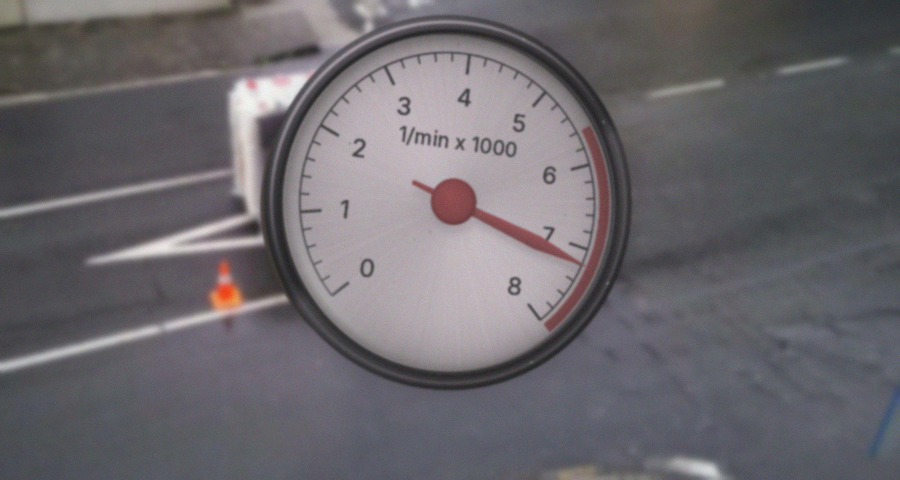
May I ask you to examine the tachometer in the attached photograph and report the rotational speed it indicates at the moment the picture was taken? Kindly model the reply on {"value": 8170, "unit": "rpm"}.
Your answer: {"value": 7200, "unit": "rpm"}
